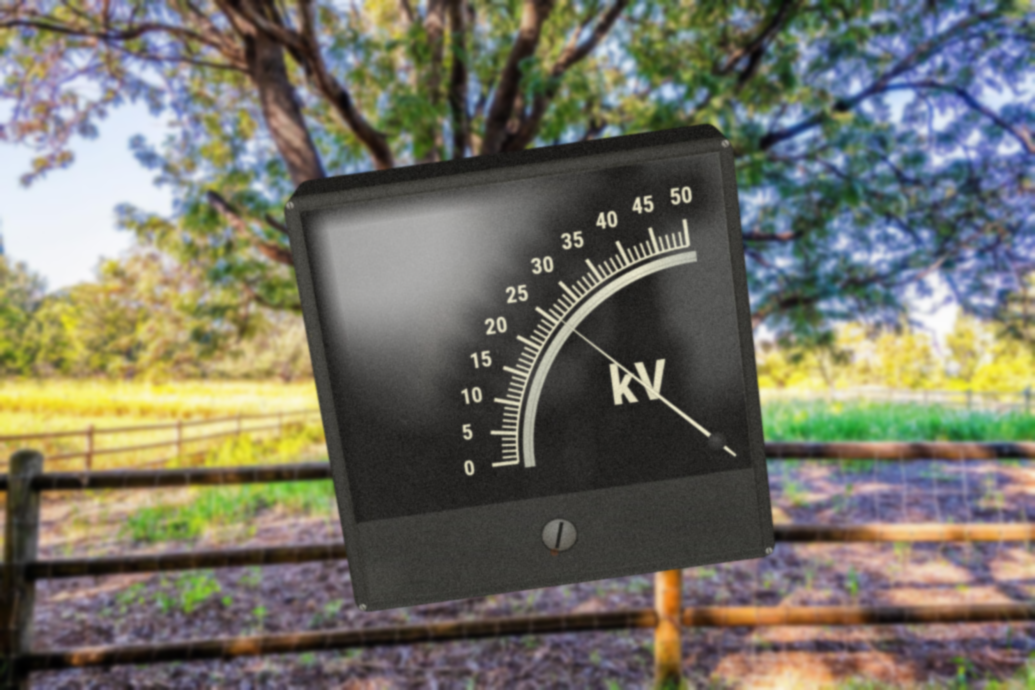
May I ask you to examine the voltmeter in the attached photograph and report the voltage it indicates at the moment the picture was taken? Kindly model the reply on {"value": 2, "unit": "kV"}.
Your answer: {"value": 26, "unit": "kV"}
